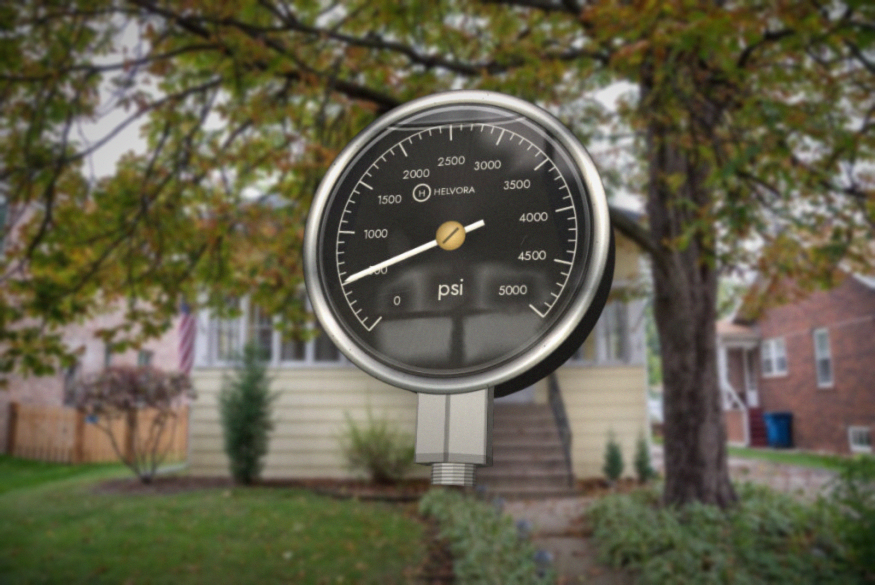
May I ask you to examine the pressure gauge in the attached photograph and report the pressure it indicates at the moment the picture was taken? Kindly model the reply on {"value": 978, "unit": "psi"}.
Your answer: {"value": 500, "unit": "psi"}
